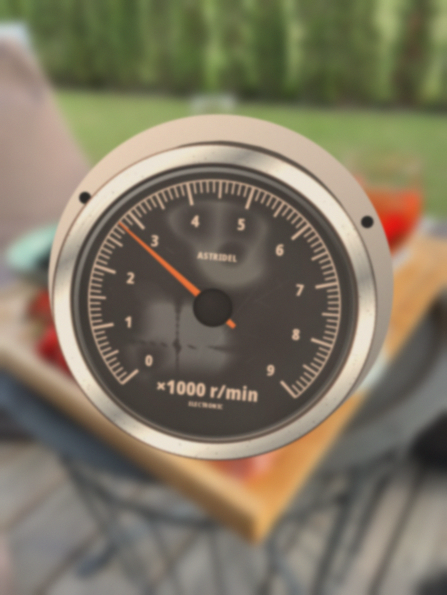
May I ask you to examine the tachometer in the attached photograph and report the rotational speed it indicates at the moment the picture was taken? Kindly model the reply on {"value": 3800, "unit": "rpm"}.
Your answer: {"value": 2800, "unit": "rpm"}
